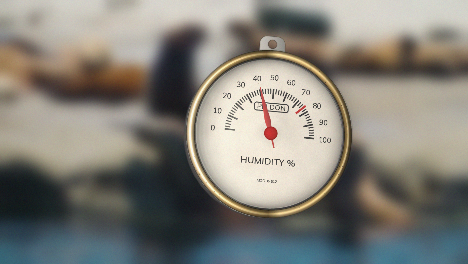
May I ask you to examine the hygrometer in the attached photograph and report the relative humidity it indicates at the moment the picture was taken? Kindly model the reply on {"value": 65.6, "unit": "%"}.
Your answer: {"value": 40, "unit": "%"}
